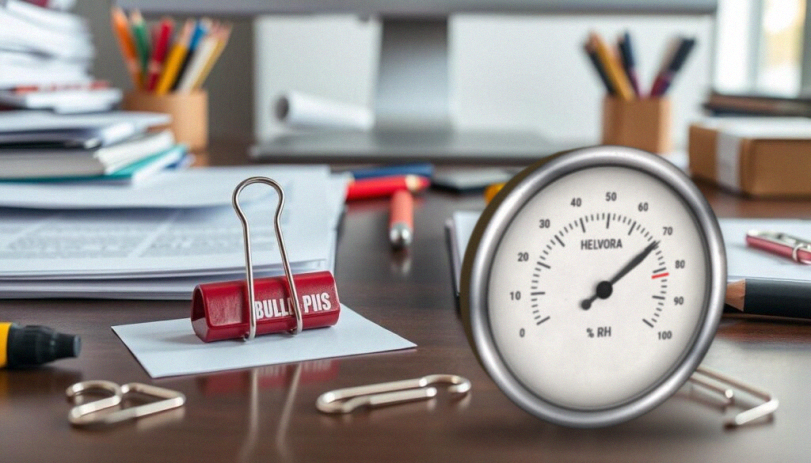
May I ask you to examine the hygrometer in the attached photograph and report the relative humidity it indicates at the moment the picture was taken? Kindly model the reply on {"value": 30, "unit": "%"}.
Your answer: {"value": 70, "unit": "%"}
